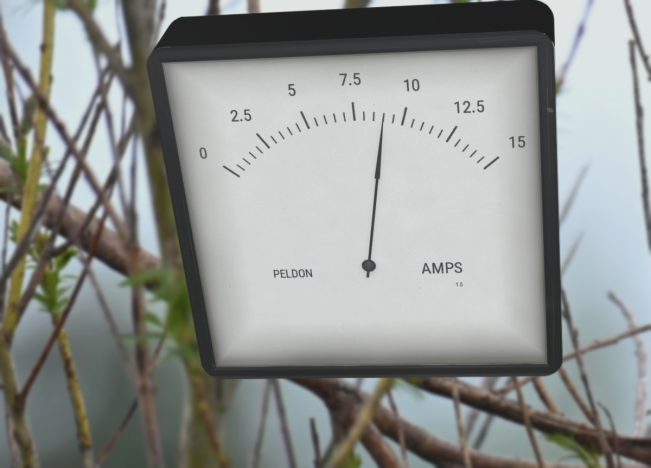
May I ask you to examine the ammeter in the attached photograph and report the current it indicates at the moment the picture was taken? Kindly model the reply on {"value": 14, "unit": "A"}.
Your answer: {"value": 9, "unit": "A"}
